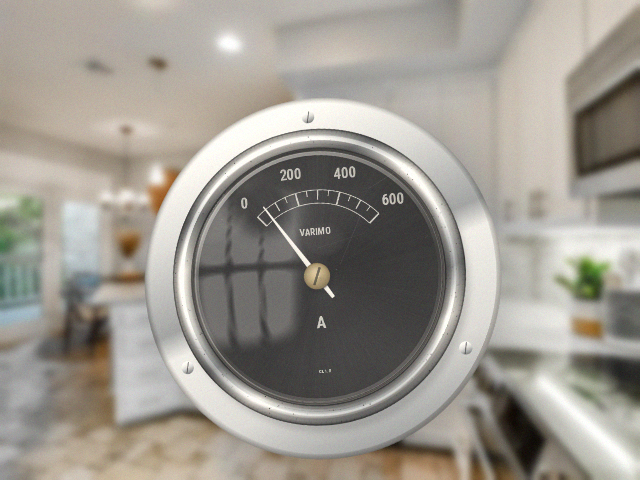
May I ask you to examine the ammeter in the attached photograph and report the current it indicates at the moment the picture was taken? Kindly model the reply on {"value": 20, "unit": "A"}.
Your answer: {"value": 50, "unit": "A"}
